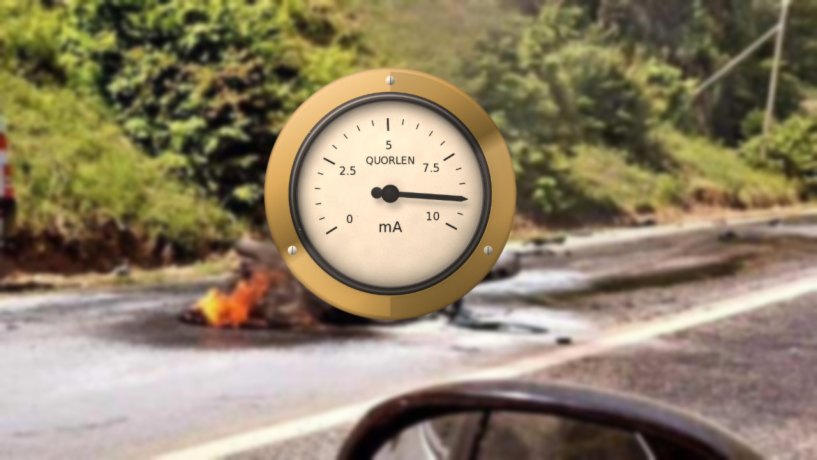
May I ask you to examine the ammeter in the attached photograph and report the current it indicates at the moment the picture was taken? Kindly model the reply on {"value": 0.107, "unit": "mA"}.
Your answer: {"value": 9, "unit": "mA"}
